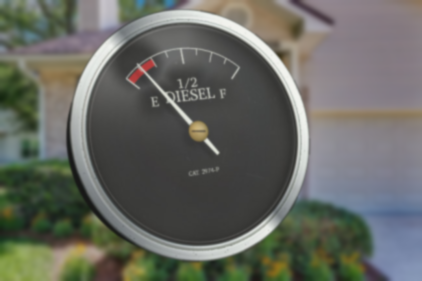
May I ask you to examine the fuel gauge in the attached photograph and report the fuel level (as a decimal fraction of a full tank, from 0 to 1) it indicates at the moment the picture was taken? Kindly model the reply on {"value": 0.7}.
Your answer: {"value": 0.125}
